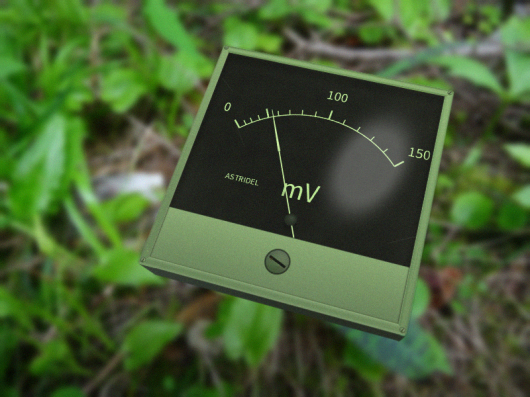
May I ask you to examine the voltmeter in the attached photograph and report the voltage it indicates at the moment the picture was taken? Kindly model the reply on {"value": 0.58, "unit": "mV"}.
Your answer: {"value": 55, "unit": "mV"}
